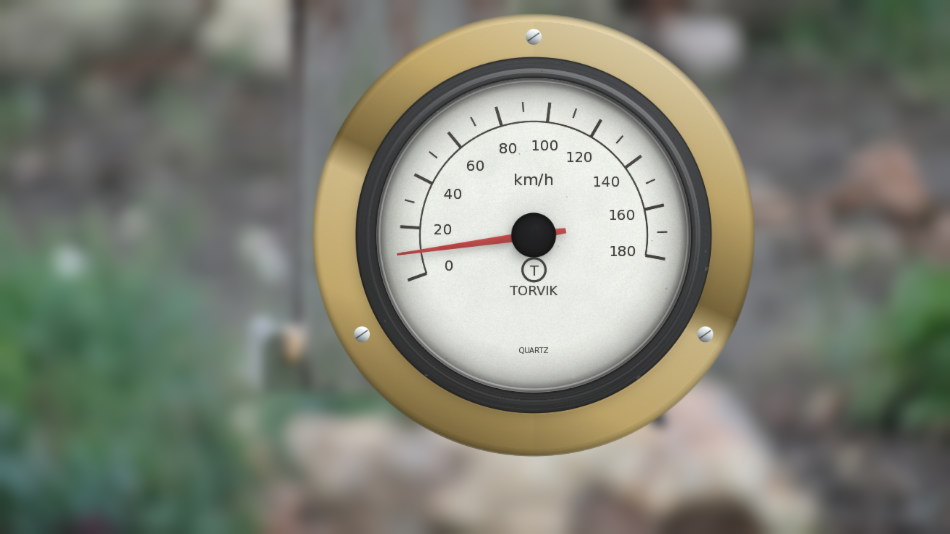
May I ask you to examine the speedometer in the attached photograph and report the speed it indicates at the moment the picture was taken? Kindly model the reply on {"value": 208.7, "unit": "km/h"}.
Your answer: {"value": 10, "unit": "km/h"}
